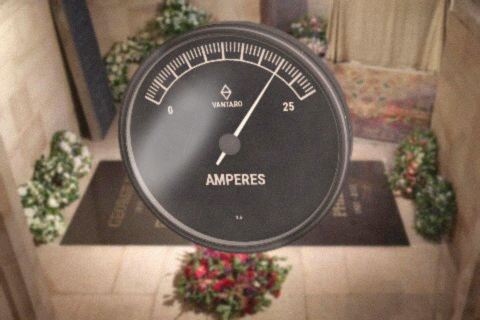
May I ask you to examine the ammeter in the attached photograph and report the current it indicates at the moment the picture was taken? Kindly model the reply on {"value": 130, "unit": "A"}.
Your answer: {"value": 20, "unit": "A"}
